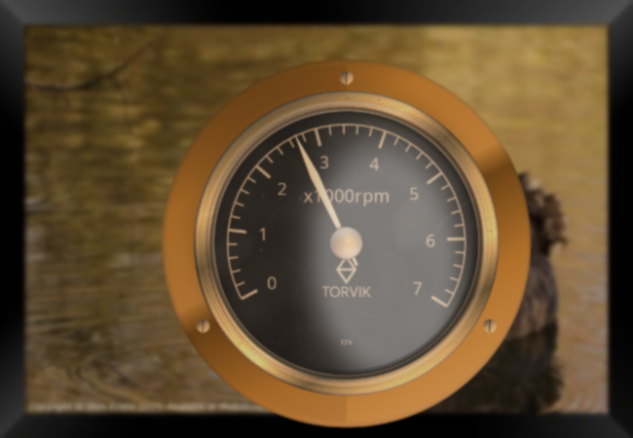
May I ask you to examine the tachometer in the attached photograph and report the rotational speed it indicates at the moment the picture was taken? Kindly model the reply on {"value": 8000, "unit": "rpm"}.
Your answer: {"value": 2700, "unit": "rpm"}
